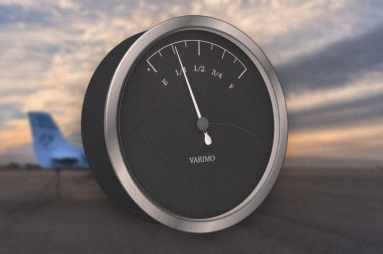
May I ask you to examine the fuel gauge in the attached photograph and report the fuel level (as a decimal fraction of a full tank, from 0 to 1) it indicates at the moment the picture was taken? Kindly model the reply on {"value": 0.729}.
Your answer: {"value": 0.25}
